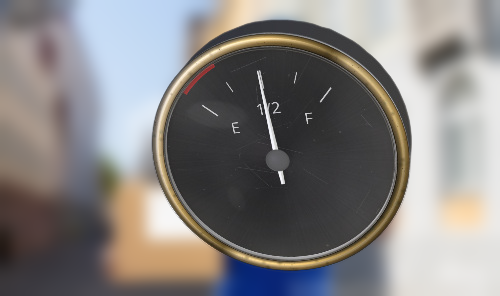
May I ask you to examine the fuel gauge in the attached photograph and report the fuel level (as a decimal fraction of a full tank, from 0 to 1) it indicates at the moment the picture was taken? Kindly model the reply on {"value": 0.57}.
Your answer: {"value": 0.5}
